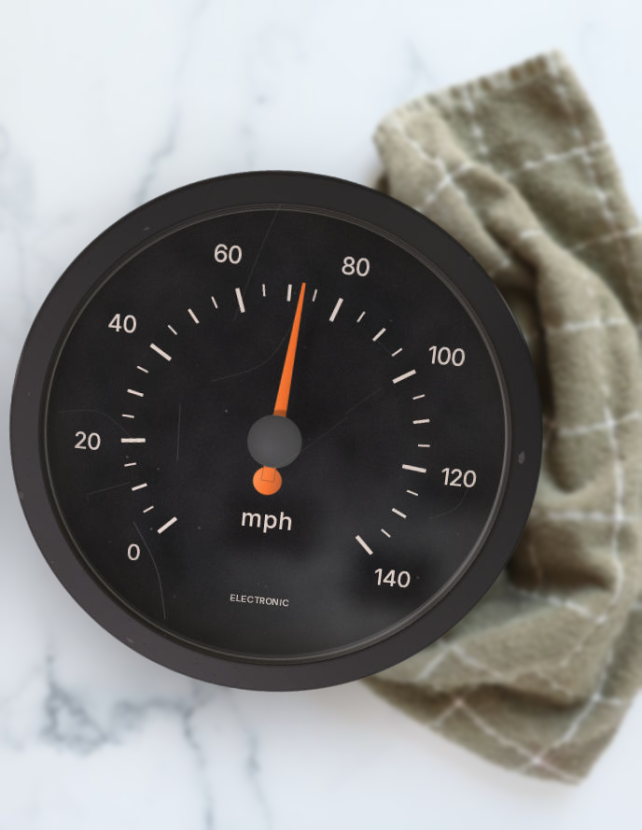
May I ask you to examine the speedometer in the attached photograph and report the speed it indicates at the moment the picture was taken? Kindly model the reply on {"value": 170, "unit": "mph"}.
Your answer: {"value": 72.5, "unit": "mph"}
